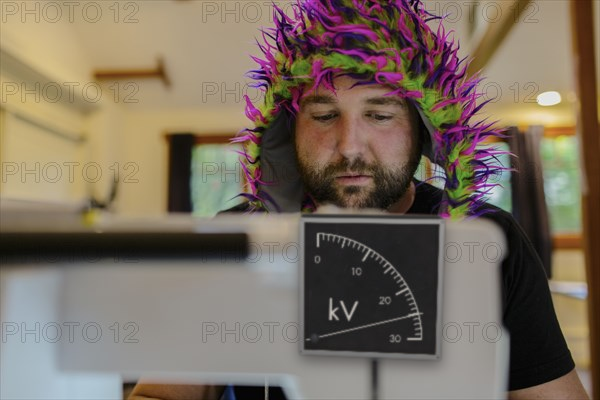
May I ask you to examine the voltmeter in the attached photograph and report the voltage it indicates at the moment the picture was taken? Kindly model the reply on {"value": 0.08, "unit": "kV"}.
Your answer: {"value": 25, "unit": "kV"}
